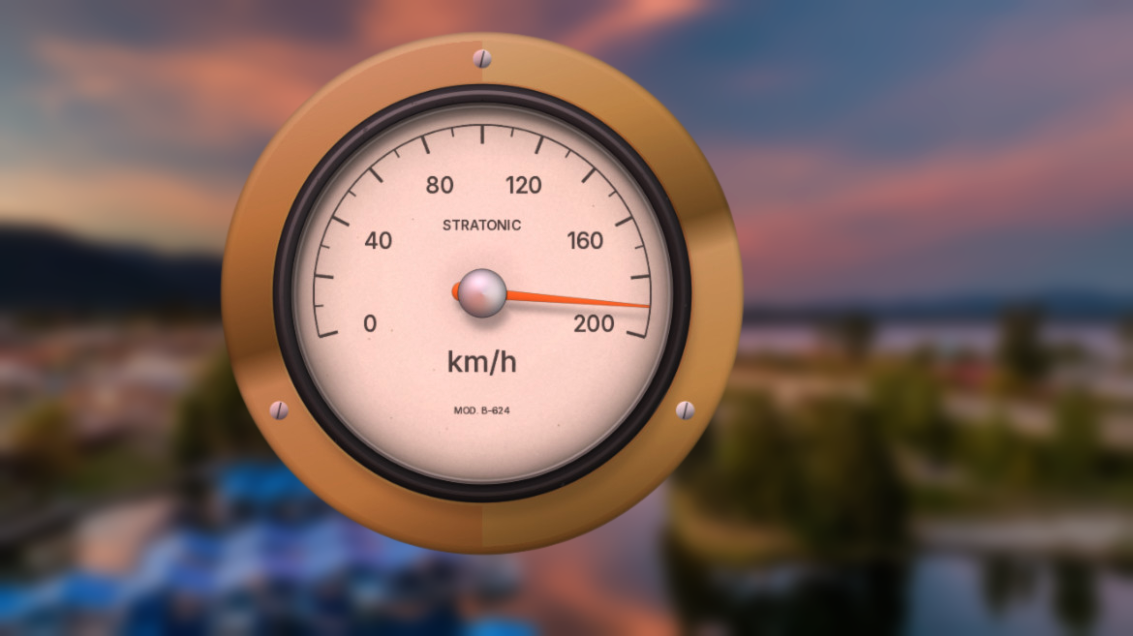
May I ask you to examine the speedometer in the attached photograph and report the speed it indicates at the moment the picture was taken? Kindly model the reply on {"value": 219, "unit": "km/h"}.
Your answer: {"value": 190, "unit": "km/h"}
